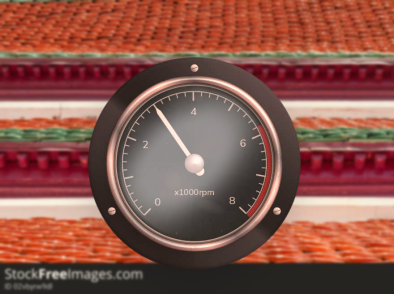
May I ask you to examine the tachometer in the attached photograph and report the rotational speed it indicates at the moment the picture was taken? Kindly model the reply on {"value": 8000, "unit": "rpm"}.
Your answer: {"value": 3000, "unit": "rpm"}
